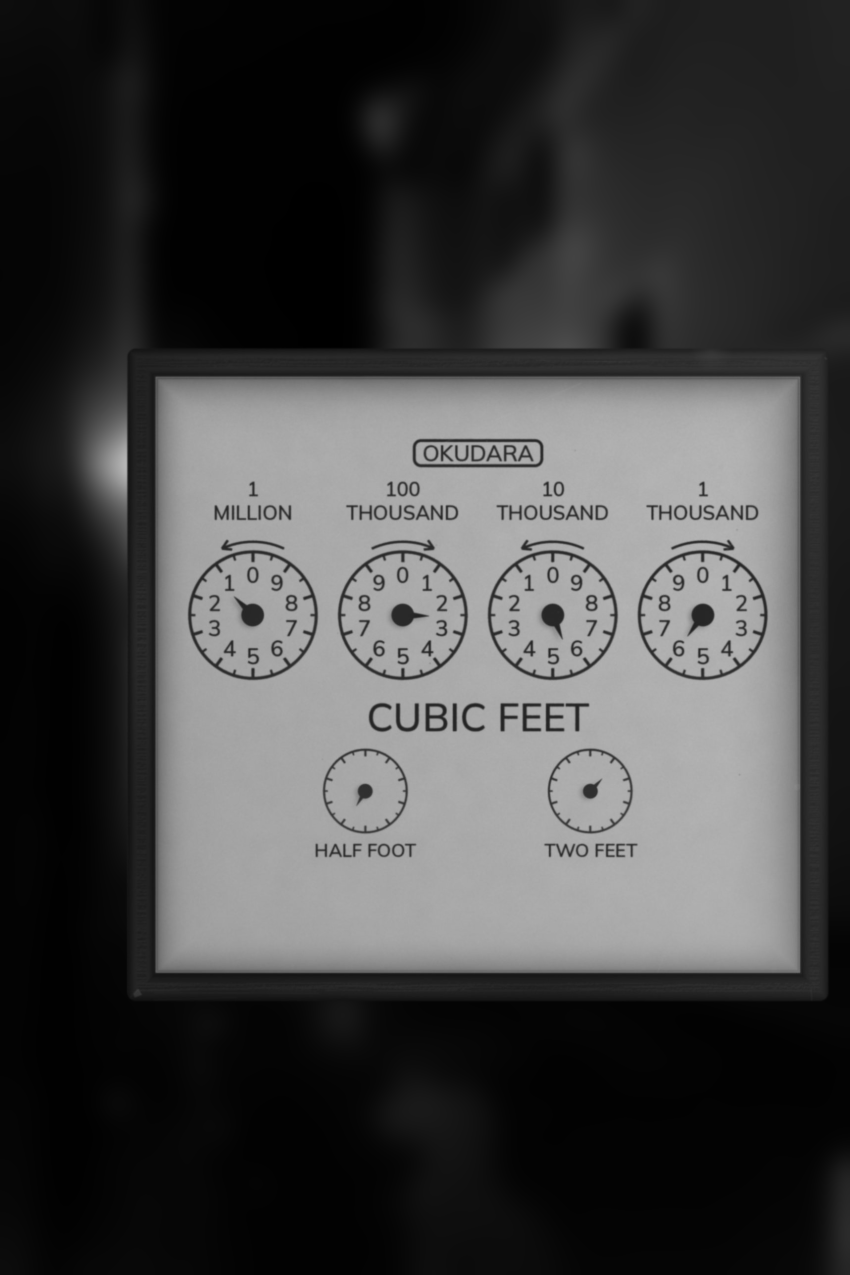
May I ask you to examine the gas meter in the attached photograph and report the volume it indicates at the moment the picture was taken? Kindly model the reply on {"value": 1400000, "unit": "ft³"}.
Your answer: {"value": 125600, "unit": "ft³"}
